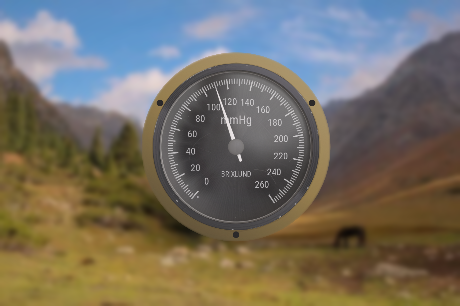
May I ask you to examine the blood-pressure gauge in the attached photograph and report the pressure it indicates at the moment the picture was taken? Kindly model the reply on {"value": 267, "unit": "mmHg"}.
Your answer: {"value": 110, "unit": "mmHg"}
